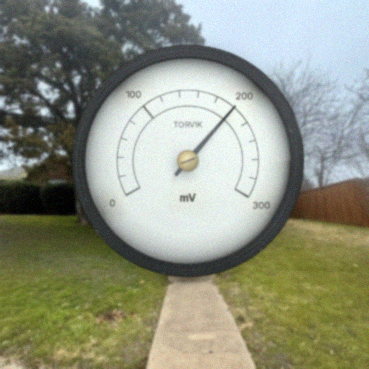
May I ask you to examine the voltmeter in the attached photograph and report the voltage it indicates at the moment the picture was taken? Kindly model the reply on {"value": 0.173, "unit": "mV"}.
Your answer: {"value": 200, "unit": "mV"}
